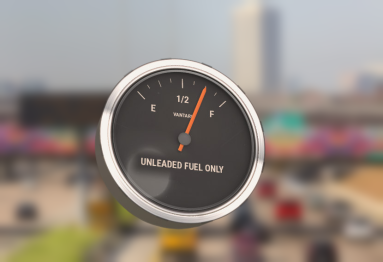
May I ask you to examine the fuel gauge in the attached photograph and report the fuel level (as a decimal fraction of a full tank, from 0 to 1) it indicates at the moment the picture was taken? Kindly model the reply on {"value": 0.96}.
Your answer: {"value": 0.75}
